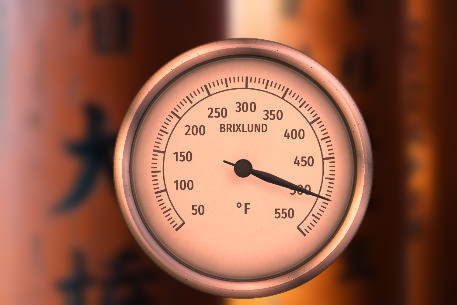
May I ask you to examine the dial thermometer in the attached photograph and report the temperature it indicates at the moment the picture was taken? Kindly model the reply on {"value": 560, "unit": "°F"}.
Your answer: {"value": 500, "unit": "°F"}
